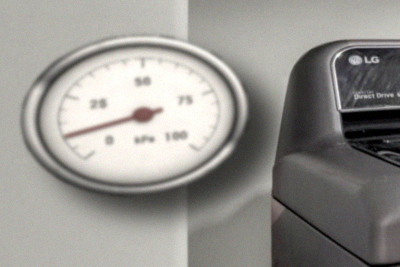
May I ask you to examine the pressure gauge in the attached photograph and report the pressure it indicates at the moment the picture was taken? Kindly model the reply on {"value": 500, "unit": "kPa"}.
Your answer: {"value": 10, "unit": "kPa"}
